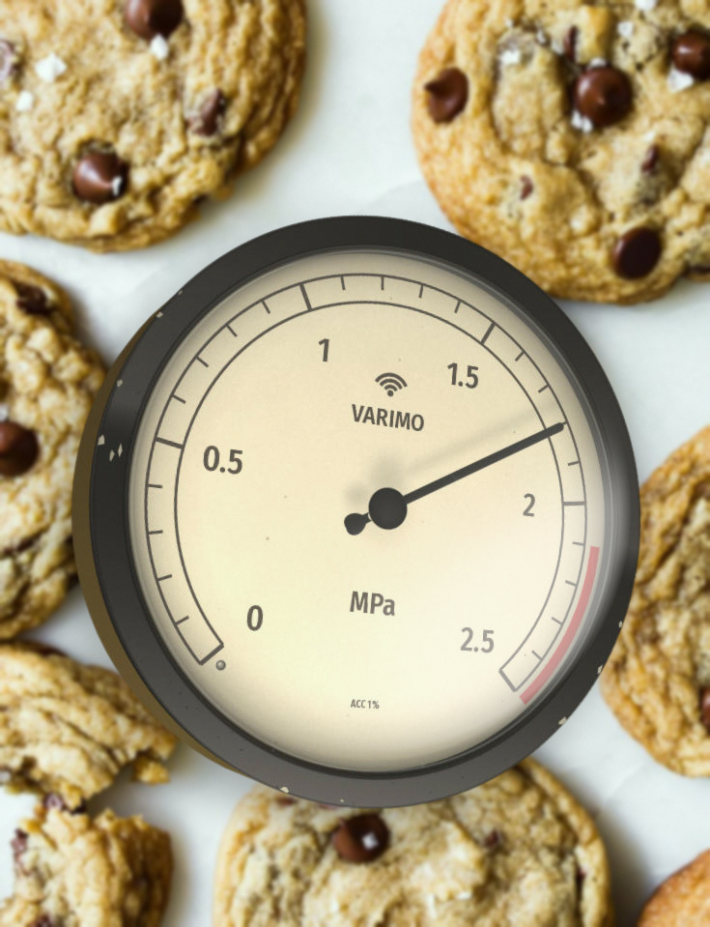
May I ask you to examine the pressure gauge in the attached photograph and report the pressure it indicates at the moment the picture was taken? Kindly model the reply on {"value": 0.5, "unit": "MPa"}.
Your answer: {"value": 1.8, "unit": "MPa"}
